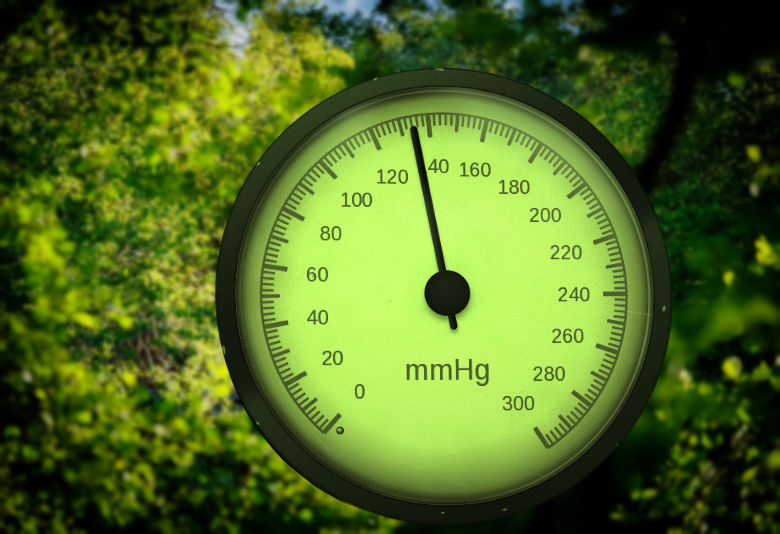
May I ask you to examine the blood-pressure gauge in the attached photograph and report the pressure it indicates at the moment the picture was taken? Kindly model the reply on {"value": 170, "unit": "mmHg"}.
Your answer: {"value": 134, "unit": "mmHg"}
